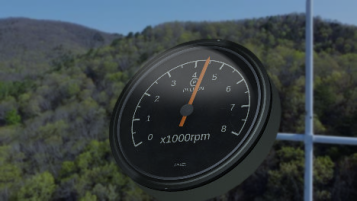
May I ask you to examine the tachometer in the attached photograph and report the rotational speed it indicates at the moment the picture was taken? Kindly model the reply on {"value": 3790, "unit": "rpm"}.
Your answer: {"value": 4500, "unit": "rpm"}
